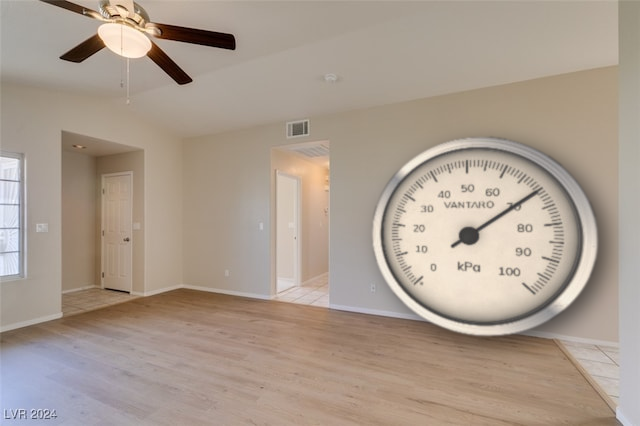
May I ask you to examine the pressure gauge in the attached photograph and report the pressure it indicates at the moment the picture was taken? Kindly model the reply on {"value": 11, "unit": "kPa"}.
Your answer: {"value": 70, "unit": "kPa"}
